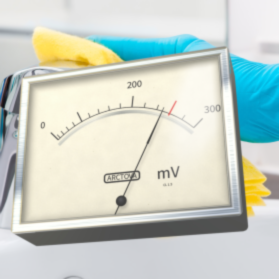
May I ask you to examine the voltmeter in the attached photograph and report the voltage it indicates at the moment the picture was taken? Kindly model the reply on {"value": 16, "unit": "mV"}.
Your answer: {"value": 250, "unit": "mV"}
